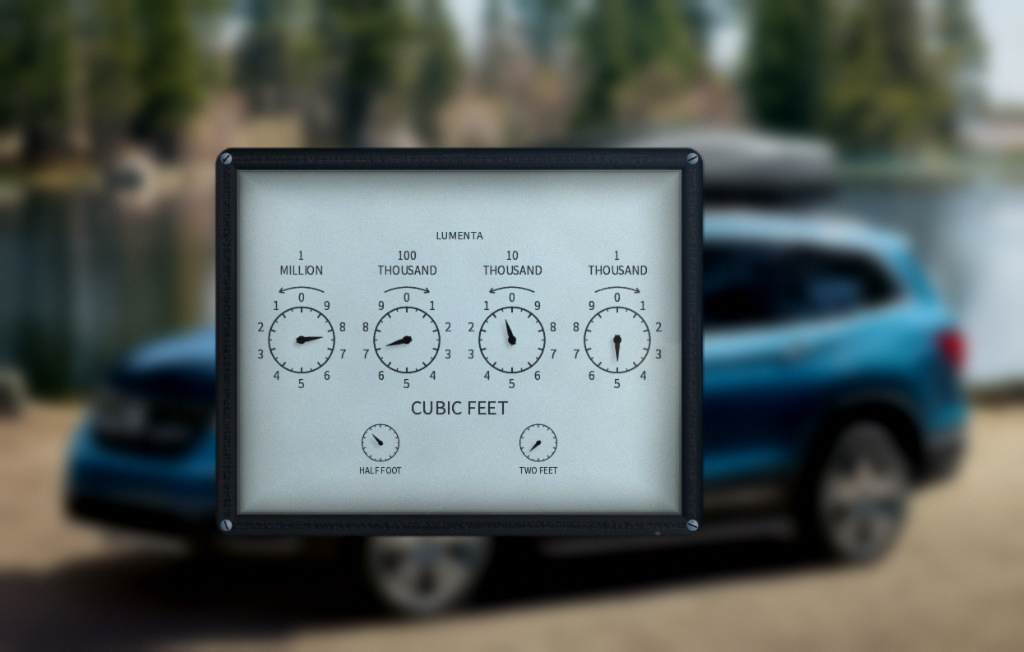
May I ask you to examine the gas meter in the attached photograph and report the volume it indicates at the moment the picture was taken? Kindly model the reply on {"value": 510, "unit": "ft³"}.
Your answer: {"value": 770500, "unit": "ft³"}
